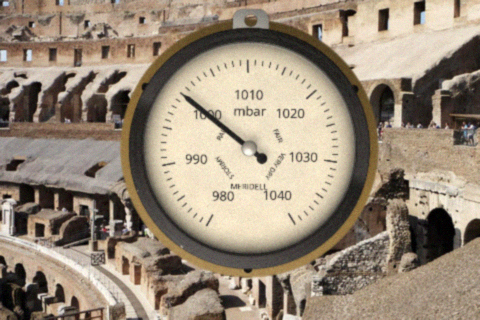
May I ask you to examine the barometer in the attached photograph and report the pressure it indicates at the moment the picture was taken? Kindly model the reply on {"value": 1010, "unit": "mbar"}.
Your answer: {"value": 1000, "unit": "mbar"}
